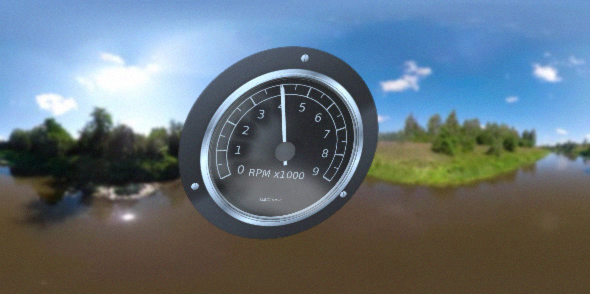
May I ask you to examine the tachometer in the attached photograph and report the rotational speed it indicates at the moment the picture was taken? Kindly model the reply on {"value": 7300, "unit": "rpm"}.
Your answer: {"value": 4000, "unit": "rpm"}
